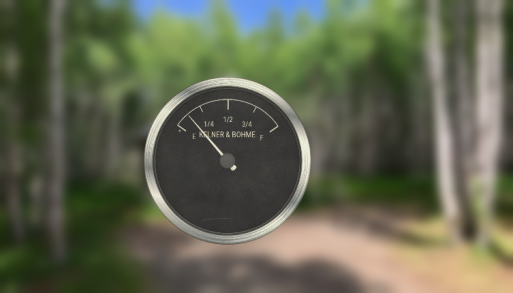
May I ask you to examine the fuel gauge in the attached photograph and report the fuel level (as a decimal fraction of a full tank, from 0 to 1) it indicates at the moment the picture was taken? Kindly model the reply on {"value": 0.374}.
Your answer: {"value": 0.125}
